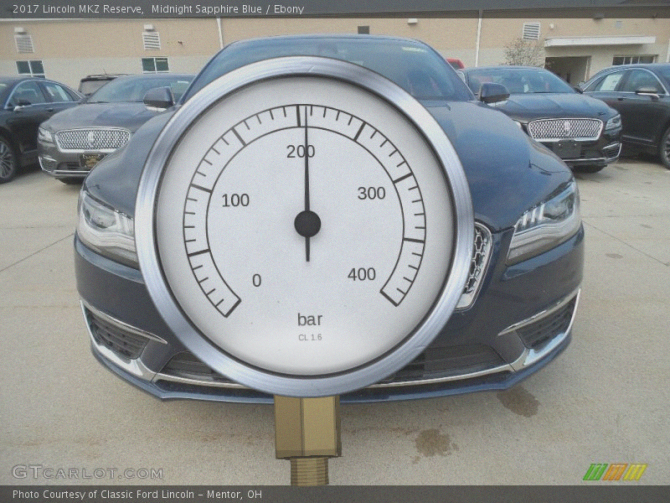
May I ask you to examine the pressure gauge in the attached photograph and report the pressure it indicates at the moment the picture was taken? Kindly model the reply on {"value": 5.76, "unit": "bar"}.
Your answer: {"value": 205, "unit": "bar"}
